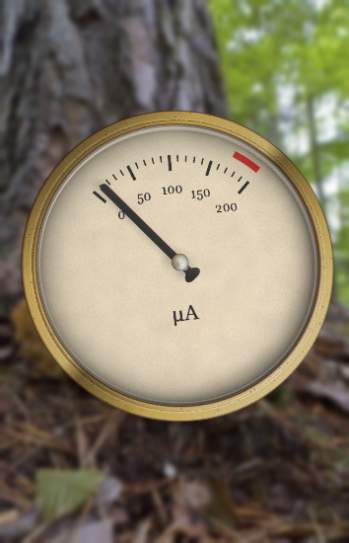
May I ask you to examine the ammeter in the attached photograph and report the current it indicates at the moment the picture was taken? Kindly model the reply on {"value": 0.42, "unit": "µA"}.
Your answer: {"value": 10, "unit": "µA"}
